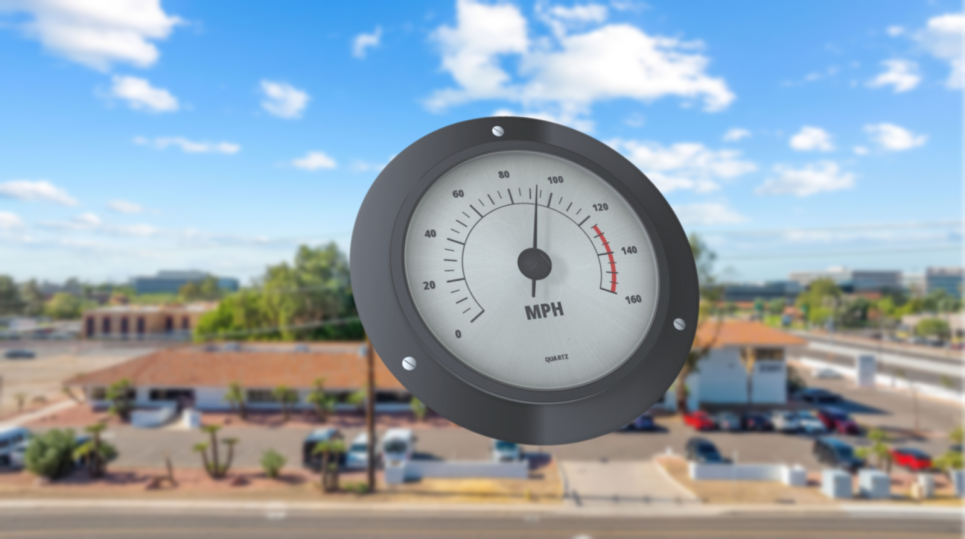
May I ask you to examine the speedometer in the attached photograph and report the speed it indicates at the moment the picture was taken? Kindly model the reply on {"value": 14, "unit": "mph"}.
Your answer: {"value": 92.5, "unit": "mph"}
